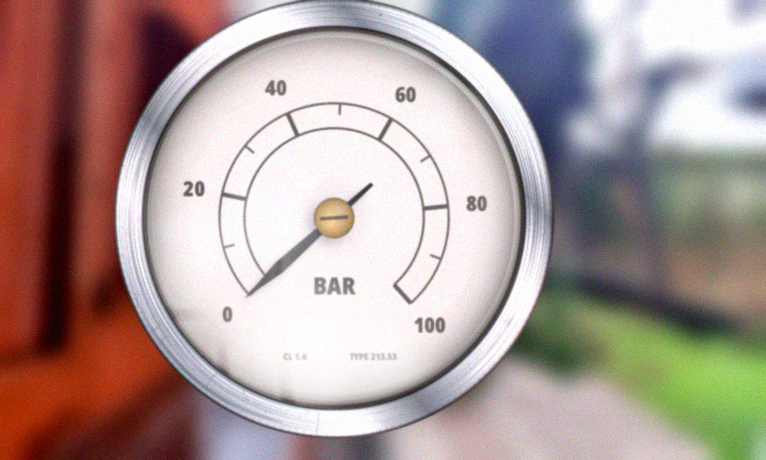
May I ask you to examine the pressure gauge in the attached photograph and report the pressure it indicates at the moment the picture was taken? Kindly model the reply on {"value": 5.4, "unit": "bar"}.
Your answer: {"value": 0, "unit": "bar"}
